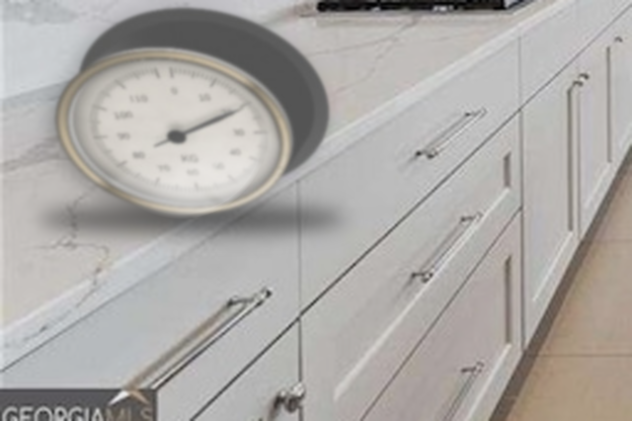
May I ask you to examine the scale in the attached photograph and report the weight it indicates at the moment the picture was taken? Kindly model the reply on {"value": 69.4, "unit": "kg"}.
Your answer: {"value": 20, "unit": "kg"}
